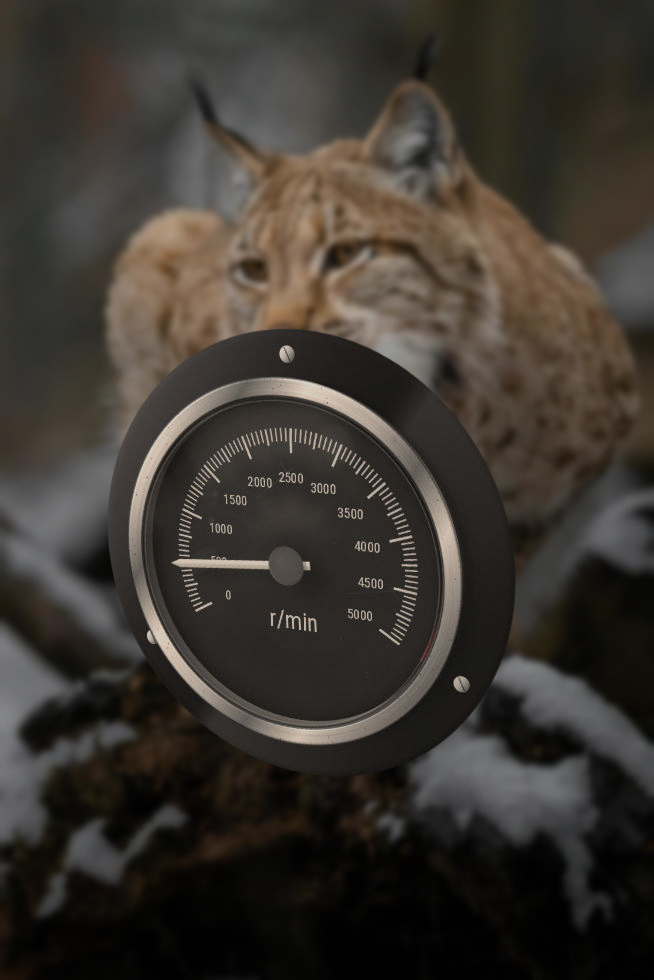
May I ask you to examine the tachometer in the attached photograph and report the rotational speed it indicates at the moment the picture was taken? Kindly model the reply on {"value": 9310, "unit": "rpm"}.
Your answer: {"value": 500, "unit": "rpm"}
